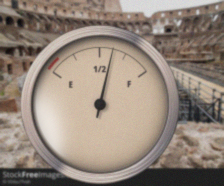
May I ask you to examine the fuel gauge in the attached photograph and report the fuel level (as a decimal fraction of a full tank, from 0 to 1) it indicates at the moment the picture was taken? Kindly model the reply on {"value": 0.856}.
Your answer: {"value": 0.625}
